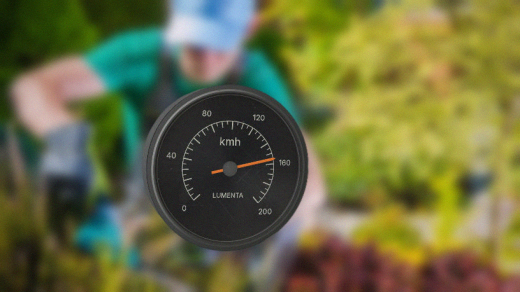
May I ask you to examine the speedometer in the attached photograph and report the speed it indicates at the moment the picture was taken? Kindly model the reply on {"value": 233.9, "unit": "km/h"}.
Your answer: {"value": 155, "unit": "km/h"}
